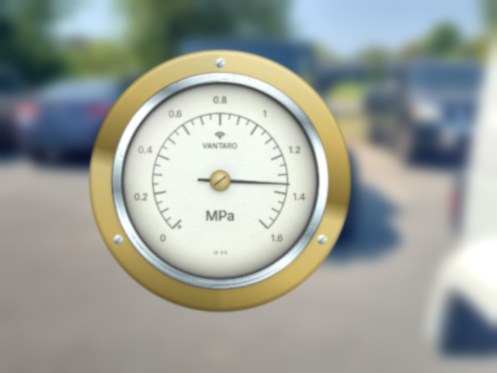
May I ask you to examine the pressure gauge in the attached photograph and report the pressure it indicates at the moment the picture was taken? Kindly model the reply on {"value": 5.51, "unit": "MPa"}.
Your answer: {"value": 1.35, "unit": "MPa"}
